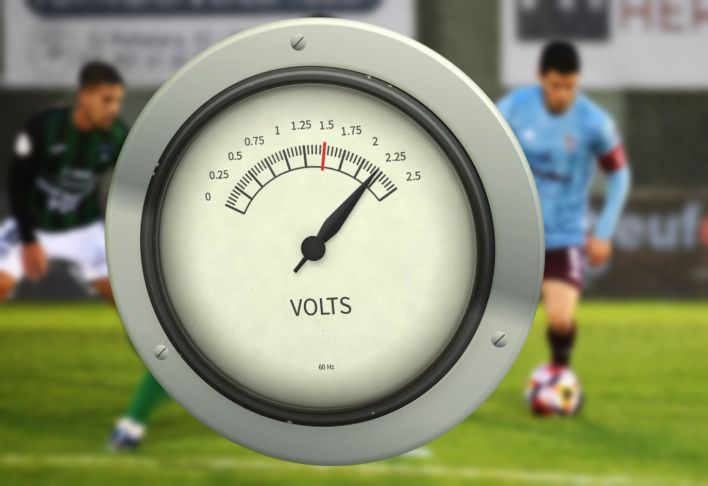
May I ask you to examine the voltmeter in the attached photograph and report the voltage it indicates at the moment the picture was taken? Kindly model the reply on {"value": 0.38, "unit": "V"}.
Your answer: {"value": 2.2, "unit": "V"}
